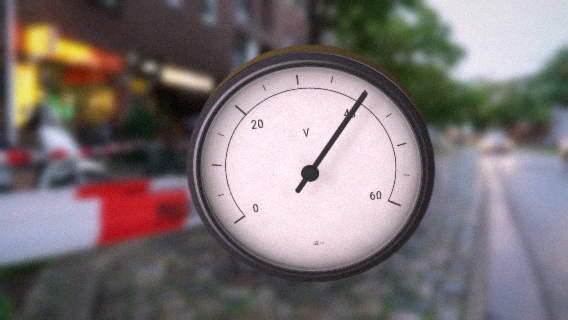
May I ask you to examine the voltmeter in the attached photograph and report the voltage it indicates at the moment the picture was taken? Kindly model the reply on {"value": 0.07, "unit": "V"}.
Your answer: {"value": 40, "unit": "V"}
